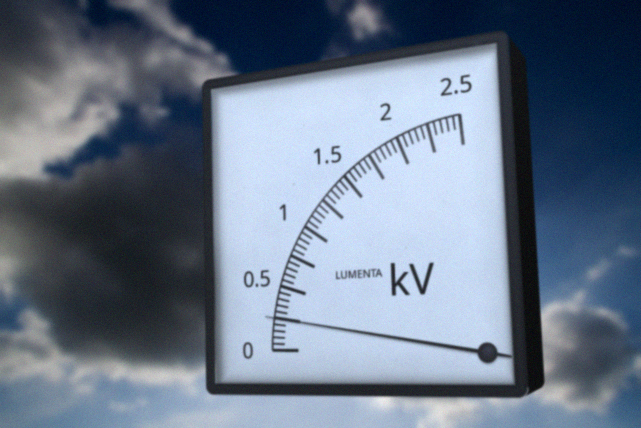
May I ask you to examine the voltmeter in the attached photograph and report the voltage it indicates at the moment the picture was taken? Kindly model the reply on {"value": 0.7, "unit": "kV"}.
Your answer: {"value": 0.25, "unit": "kV"}
